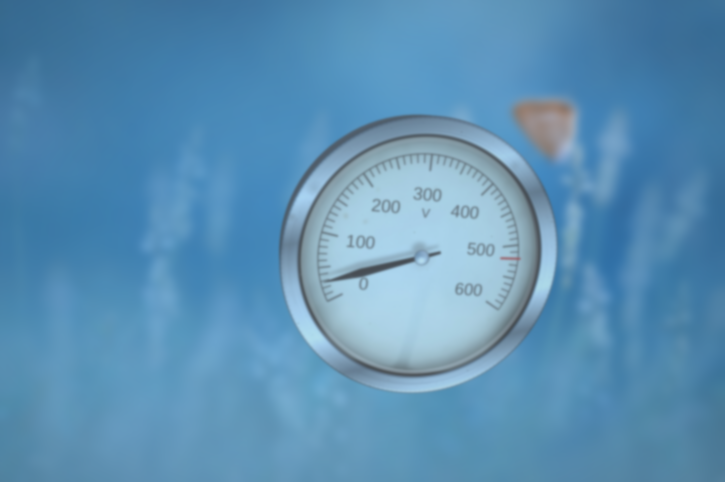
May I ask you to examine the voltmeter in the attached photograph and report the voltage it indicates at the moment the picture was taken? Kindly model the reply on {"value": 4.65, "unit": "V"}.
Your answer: {"value": 30, "unit": "V"}
